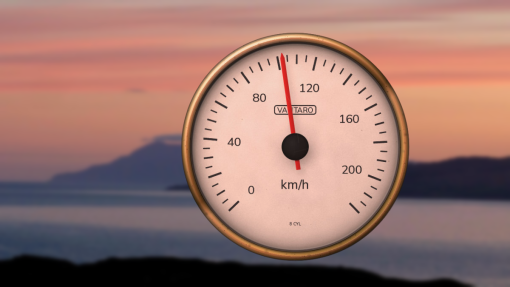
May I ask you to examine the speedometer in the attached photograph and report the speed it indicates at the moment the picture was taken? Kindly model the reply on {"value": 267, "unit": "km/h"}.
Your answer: {"value": 102.5, "unit": "km/h"}
